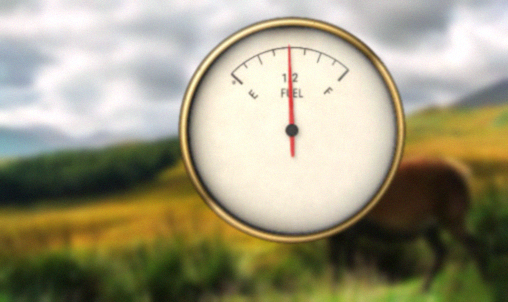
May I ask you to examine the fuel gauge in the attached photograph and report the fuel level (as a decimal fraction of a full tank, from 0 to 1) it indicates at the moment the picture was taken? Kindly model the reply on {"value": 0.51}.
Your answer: {"value": 0.5}
